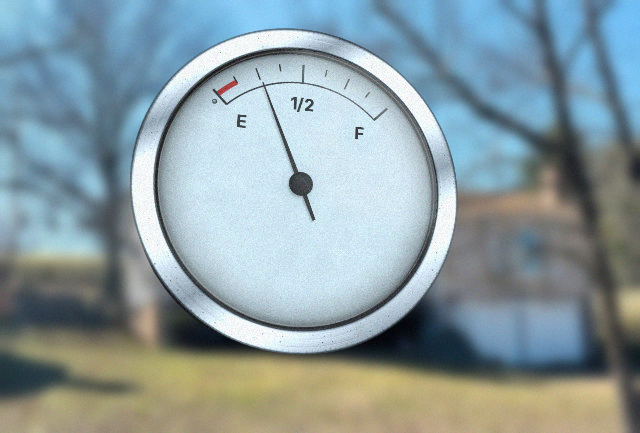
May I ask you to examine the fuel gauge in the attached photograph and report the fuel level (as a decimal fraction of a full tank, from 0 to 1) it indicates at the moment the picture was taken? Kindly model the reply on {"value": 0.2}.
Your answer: {"value": 0.25}
